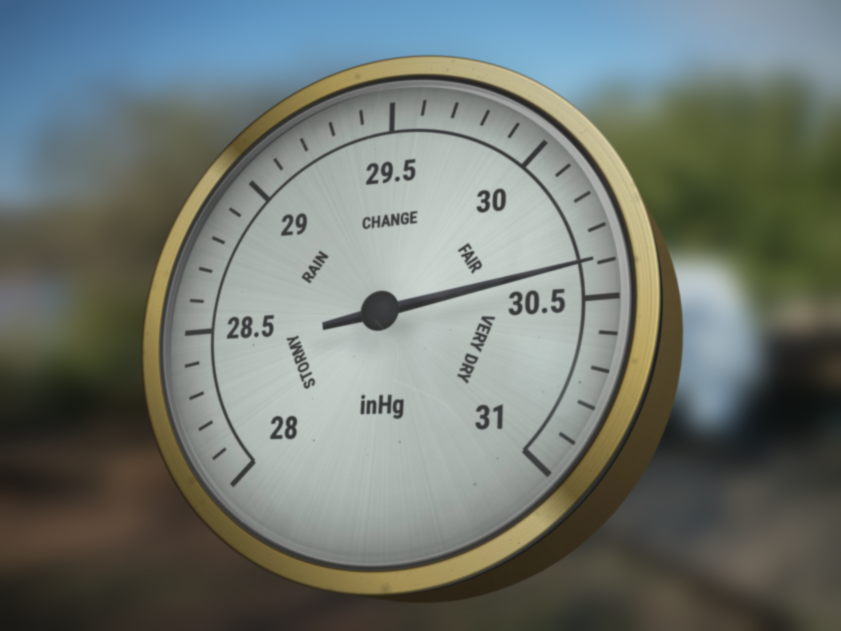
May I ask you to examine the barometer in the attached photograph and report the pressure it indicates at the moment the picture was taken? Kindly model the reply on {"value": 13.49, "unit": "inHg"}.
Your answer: {"value": 30.4, "unit": "inHg"}
